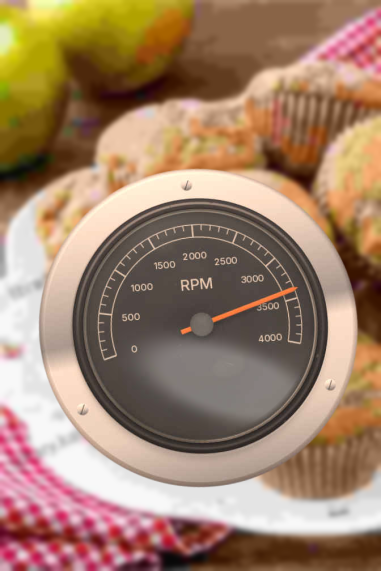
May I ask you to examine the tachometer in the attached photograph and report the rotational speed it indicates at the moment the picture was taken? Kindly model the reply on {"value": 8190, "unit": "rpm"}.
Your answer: {"value": 3400, "unit": "rpm"}
